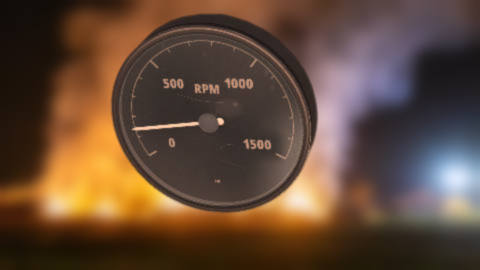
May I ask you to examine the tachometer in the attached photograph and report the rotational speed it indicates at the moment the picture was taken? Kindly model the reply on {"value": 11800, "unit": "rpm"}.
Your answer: {"value": 150, "unit": "rpm"}
